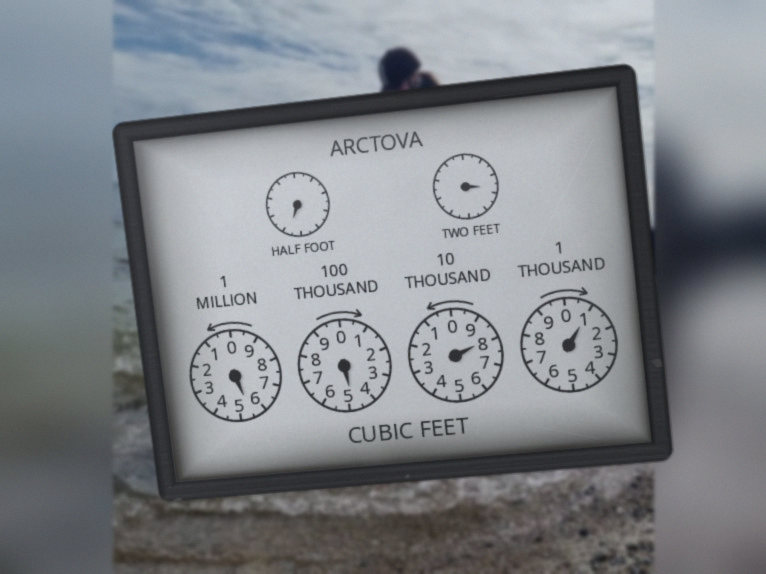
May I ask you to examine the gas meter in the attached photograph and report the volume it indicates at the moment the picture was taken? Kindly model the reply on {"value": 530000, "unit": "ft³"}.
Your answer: {"value": 548100, "unit": "ft³"}
